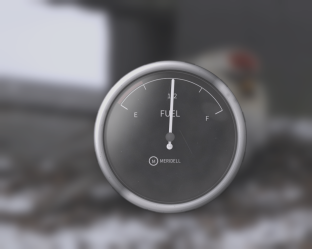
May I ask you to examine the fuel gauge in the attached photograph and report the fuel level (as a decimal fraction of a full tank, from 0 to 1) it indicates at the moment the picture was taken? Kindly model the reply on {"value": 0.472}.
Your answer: {"value": 0.5}
